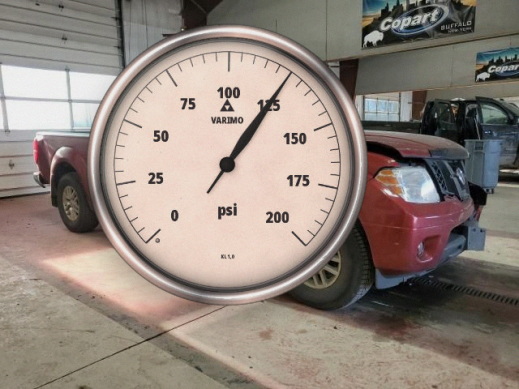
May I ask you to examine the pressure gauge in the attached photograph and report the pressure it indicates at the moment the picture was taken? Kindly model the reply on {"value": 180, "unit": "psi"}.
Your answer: {"value": 125, "unit": "psi"}
